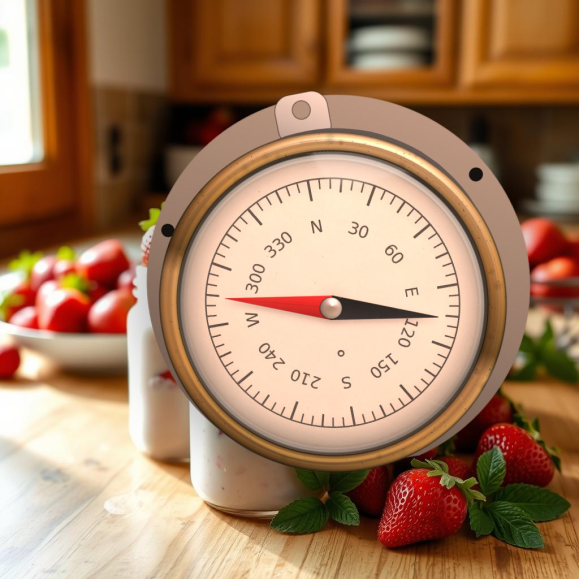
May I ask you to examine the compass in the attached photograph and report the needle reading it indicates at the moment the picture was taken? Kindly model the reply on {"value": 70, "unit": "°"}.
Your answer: {"value": 285, "unit": "°"}
